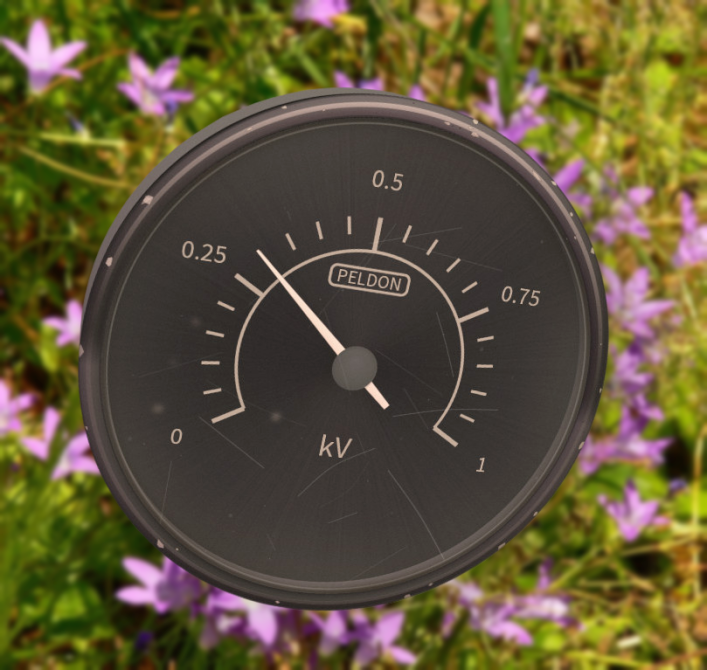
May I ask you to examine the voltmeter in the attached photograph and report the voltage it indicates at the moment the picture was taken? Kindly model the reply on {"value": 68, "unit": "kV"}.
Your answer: {"value": 0.3, "unit": "kV"}
